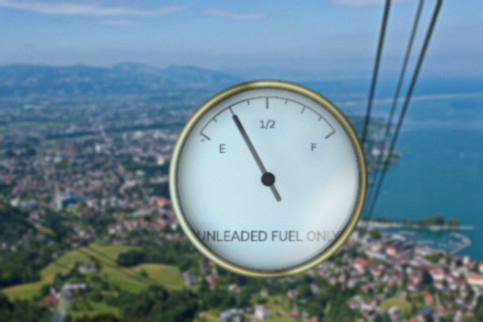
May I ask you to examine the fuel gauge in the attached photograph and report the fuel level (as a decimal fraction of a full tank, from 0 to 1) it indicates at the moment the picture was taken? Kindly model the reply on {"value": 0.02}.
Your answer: {"value": 0.25}
